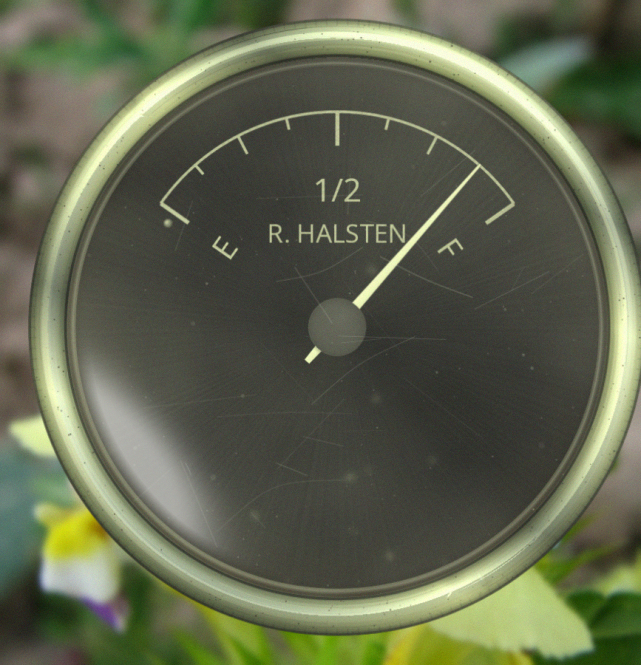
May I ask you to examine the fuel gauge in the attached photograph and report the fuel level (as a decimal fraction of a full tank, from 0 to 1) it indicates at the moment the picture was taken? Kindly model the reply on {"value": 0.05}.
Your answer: {"value": 0.875}
